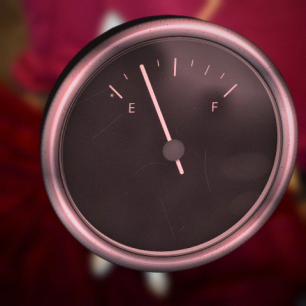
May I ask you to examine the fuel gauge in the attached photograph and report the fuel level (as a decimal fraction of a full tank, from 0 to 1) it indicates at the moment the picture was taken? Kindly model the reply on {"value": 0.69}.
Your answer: {"value": 0.25}
